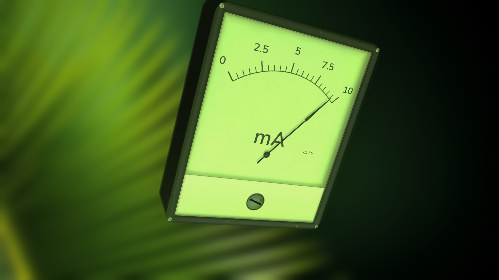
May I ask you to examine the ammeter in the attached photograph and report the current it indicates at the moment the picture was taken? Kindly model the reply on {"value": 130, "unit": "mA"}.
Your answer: {"value": 9.5, "unit": "mA"}
